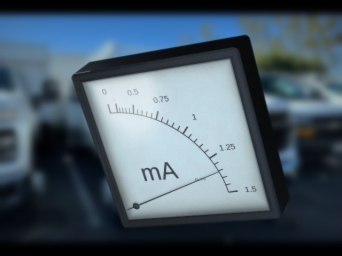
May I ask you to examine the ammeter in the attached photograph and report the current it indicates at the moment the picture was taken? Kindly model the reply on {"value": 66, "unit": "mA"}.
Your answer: {"value": 1.35, "unit": "mA"}
